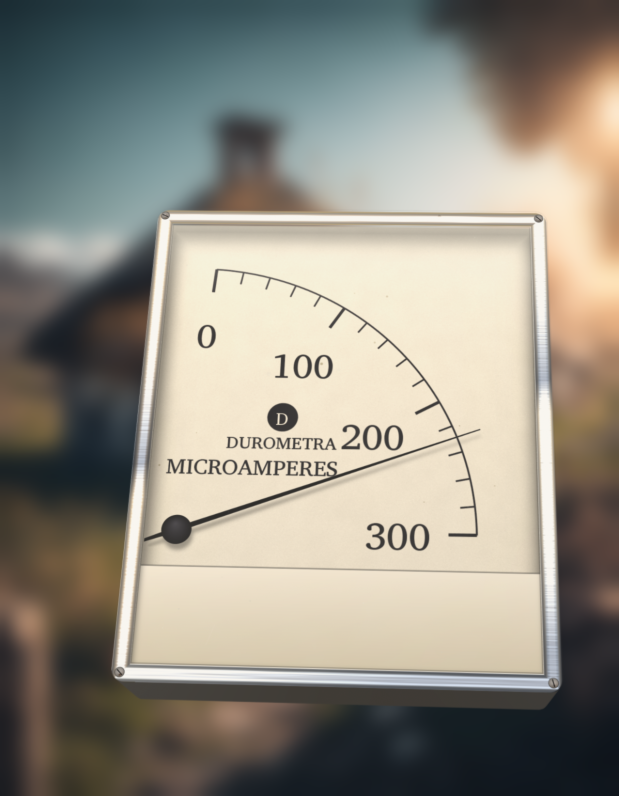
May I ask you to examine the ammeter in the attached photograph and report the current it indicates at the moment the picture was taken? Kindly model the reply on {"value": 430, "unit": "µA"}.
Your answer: {"value": 230, "unit": "µA"}
